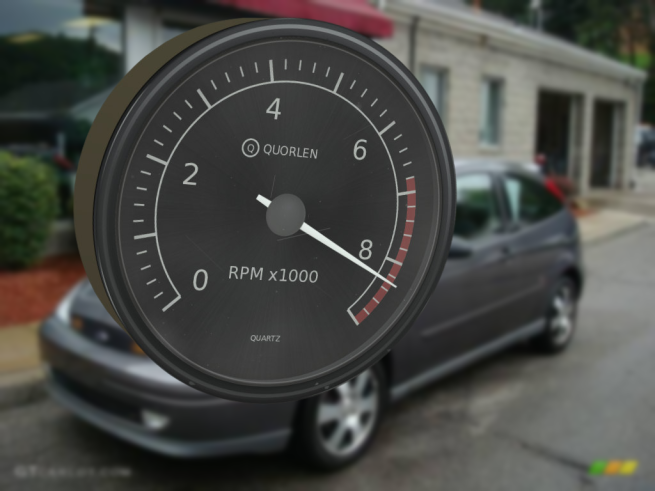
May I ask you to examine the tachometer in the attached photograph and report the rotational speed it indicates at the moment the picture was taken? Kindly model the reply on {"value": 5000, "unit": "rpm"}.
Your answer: {"value": 8300, "unit": "rpm"}
